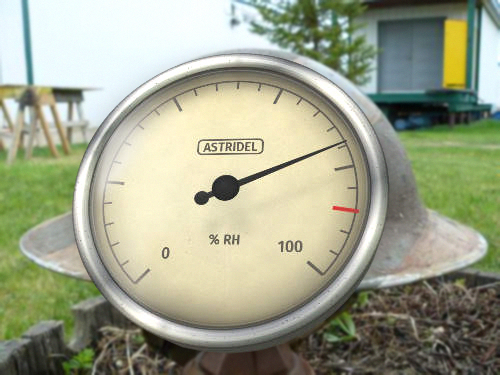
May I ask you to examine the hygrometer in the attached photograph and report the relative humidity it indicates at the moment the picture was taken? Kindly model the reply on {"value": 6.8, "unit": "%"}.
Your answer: {"value": 76, "unit": "%"}
